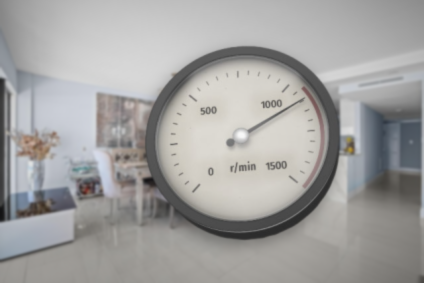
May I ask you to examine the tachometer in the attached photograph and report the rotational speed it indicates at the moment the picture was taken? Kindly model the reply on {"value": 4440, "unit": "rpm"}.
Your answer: {"value": 1100, "unit": "rpm"}
